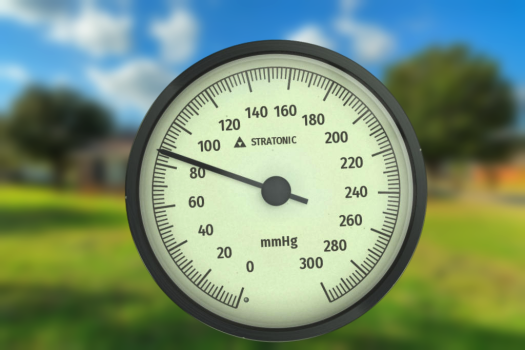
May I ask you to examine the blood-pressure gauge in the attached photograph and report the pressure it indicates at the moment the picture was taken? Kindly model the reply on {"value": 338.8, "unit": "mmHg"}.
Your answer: {"value": 86, "unit": "mmHg"}
